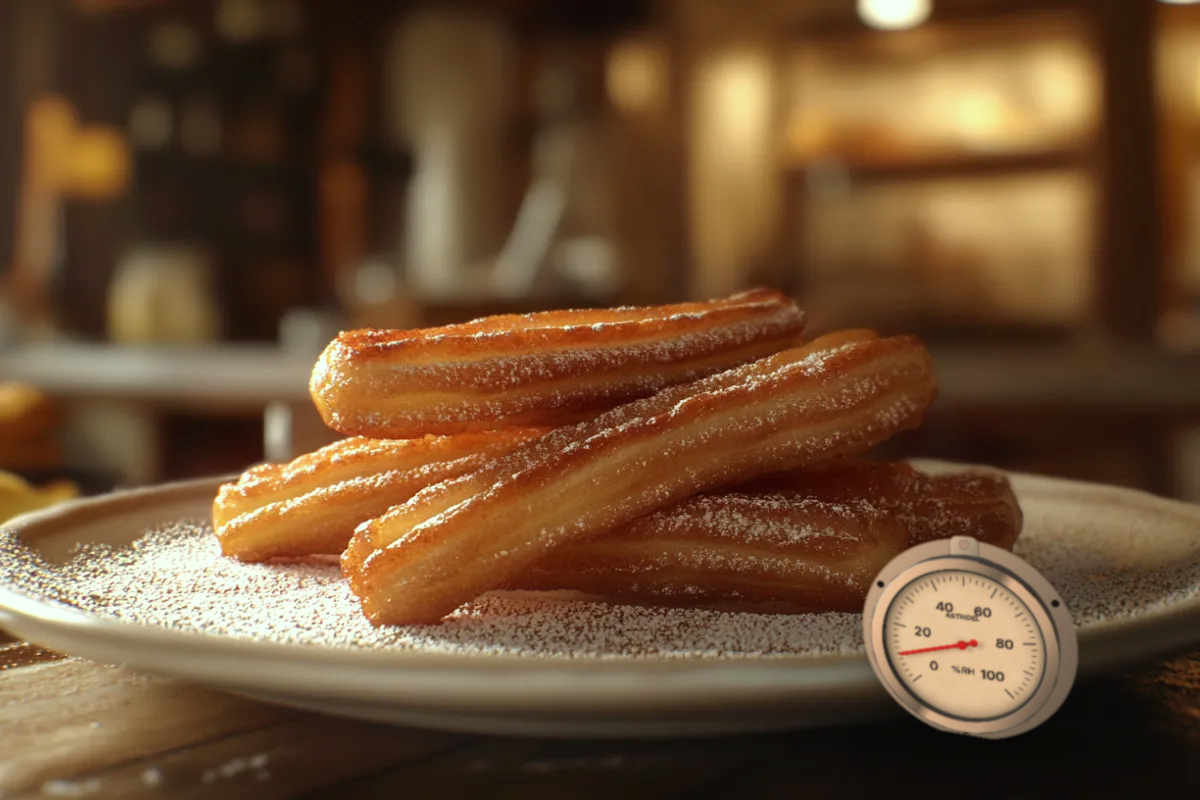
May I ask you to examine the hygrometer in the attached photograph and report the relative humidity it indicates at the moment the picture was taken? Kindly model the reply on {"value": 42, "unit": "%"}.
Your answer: {"value": 10, "unit": "%"}
